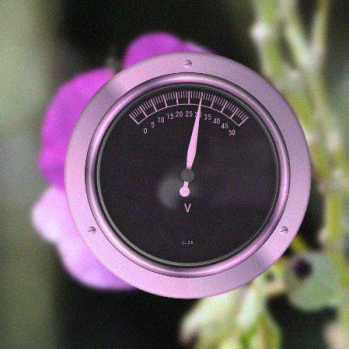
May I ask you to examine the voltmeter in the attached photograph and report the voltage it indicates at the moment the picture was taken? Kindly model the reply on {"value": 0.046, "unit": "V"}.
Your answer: {"value": 30, "unit": "V"}
